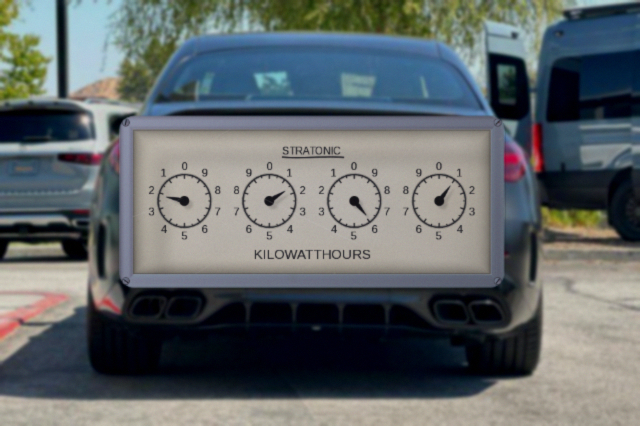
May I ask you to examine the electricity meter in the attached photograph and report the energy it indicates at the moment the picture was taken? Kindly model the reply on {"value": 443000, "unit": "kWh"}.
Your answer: {"value": 2161, "unit": "kWh"}
